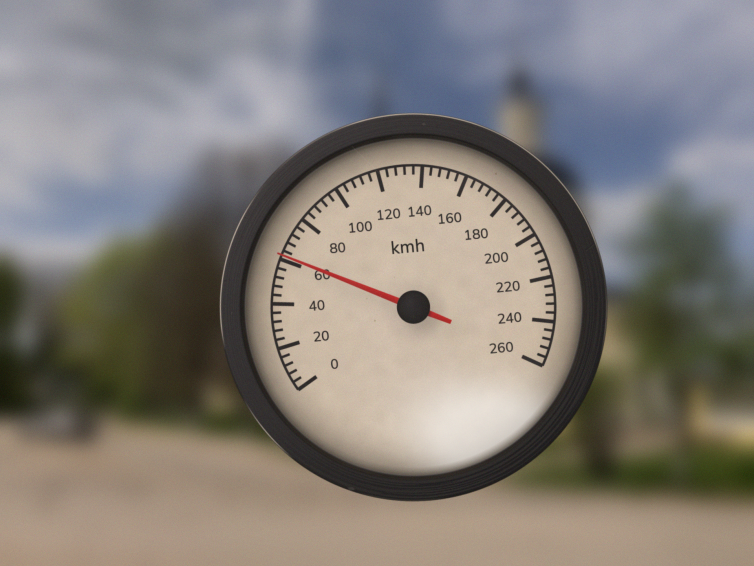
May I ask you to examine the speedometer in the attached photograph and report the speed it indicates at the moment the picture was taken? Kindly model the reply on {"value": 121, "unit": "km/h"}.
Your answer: {"value": 62, "unit": "km/h"}
